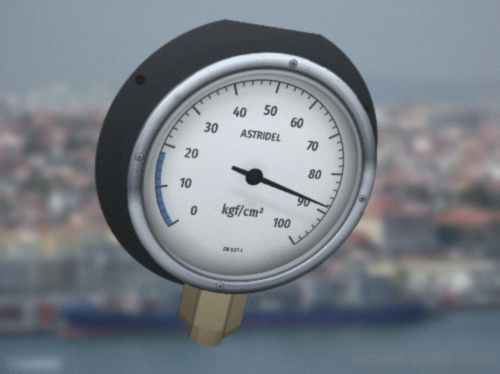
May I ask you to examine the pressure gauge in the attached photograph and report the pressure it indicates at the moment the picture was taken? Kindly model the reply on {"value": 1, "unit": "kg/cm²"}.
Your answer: {"value": 88, "unit": "kg/cm²"}
